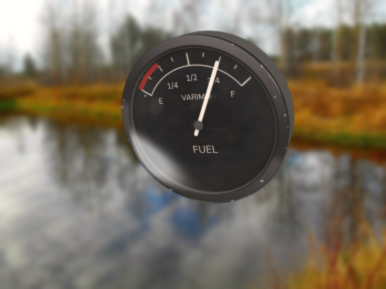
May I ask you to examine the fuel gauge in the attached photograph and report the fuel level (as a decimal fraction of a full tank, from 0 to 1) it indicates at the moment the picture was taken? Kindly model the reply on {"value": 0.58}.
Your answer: {"value": 0.75}
